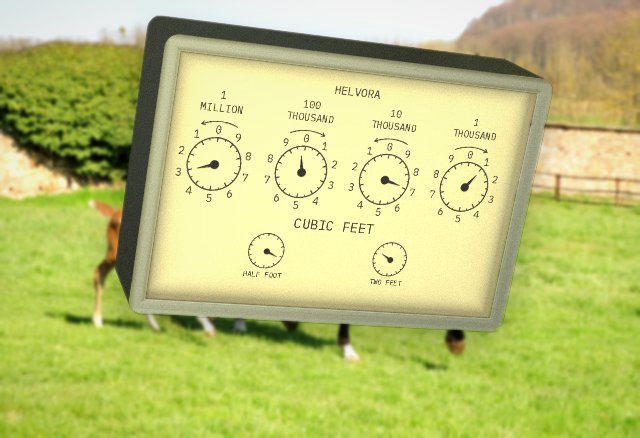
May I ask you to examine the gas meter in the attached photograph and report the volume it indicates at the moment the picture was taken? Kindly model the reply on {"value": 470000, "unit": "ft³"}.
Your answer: {"value": 297100, "unit": "ft³"}
